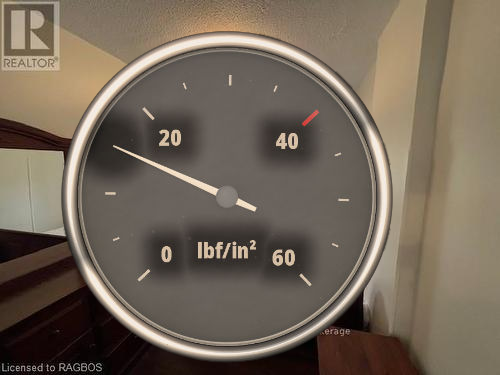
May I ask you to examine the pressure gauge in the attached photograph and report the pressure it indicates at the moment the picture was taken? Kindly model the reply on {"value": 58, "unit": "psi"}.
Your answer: {"value": 15, "unit": "psi"}
